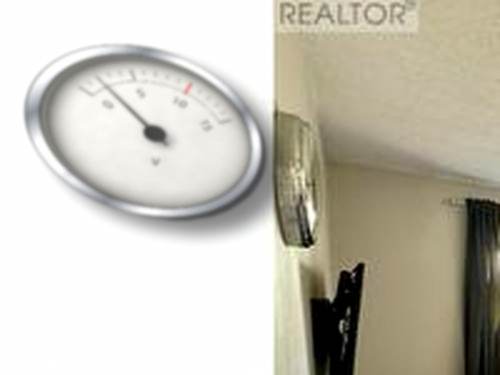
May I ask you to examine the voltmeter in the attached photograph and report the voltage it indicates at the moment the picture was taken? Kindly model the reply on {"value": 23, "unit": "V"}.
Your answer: {"value": 2, "unit": "V"}
